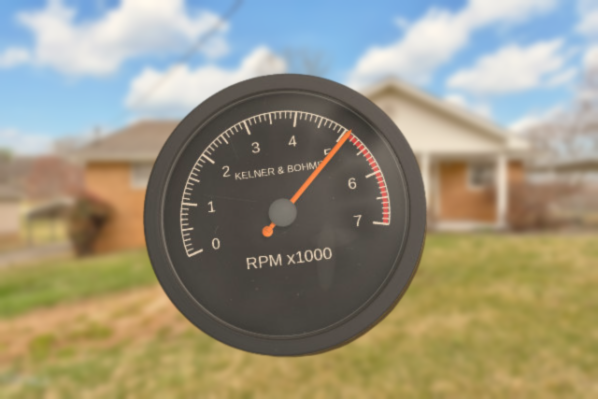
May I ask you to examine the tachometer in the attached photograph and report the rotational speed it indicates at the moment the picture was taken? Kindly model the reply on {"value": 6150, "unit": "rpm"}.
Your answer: {"value": 5100, "unit": "rpm"}
